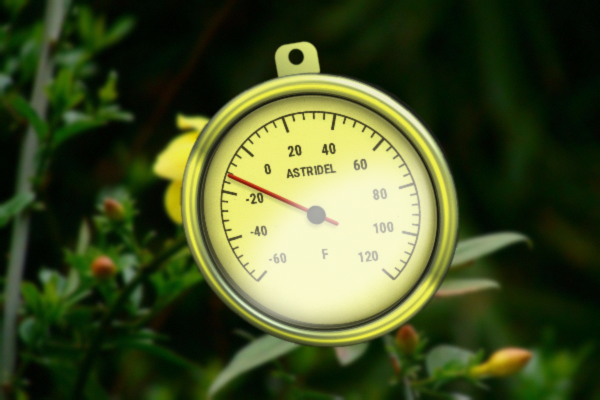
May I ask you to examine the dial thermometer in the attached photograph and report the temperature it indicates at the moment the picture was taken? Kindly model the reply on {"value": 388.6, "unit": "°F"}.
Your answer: {"value": -12, "unit": "°F"}
